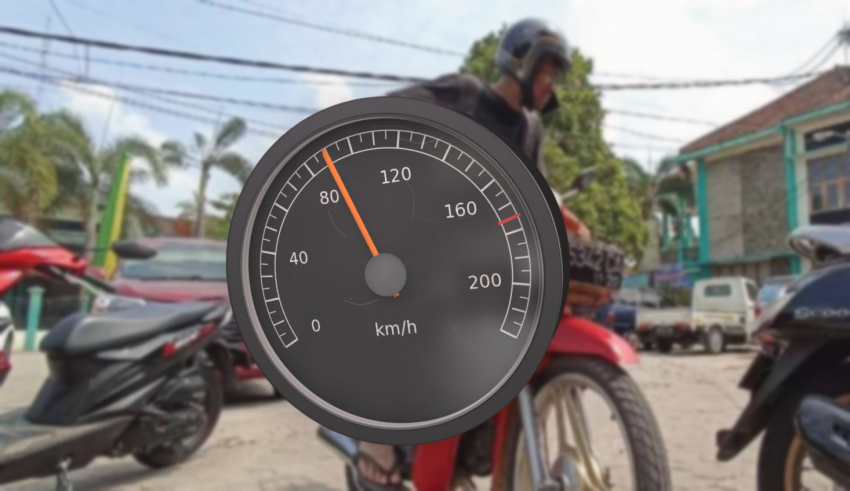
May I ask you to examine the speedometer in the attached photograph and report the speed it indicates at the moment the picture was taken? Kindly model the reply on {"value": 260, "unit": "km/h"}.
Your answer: {"value": 90, "unit": "km/h"}
